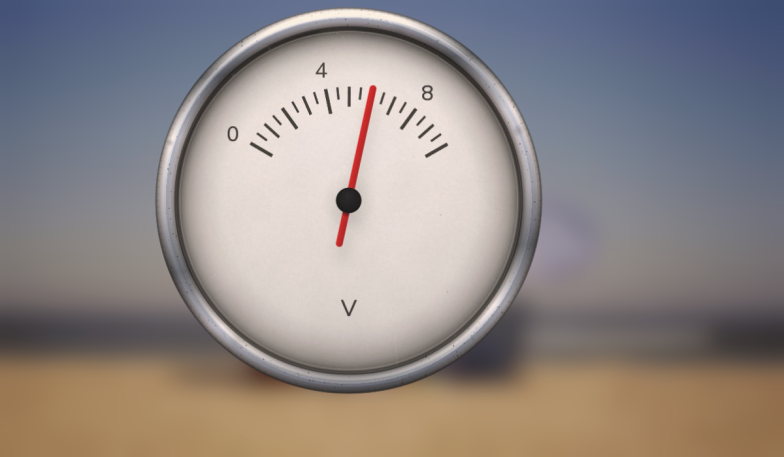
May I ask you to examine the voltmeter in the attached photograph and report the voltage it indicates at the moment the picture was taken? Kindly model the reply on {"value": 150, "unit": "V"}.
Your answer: {"value": 6, "unit": "V"}
